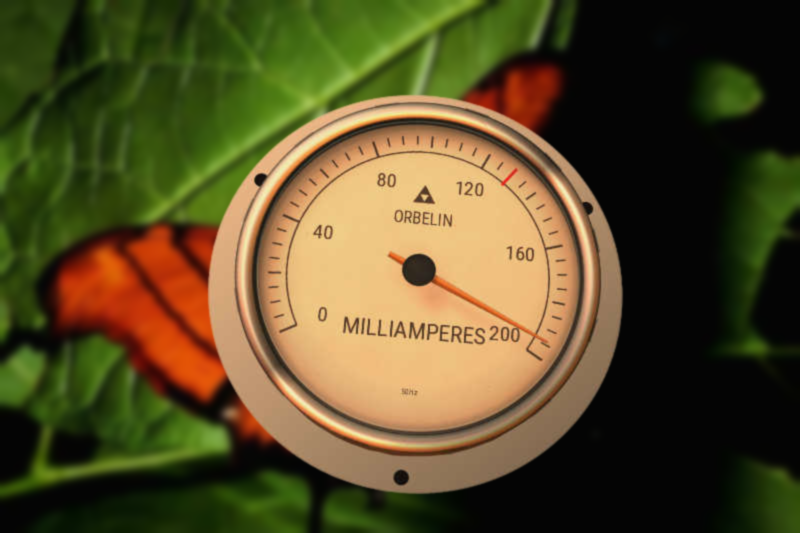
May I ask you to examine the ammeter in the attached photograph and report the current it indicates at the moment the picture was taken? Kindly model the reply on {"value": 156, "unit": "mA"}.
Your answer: {"value": 195, "unit": "mA"}
